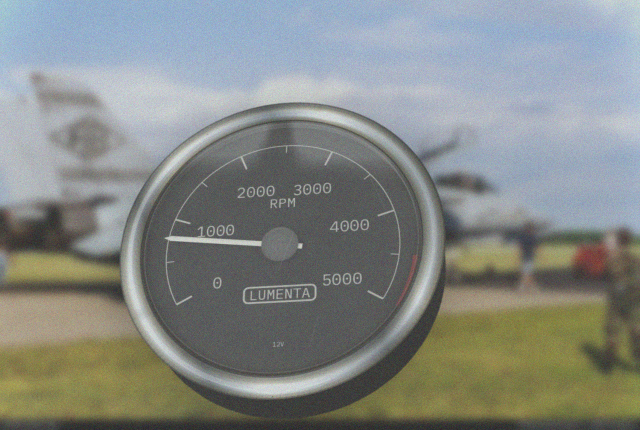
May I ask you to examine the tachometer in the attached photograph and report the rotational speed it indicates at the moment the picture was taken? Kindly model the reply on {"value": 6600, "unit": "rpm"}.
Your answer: {"value": 750, "unit": "rpm"}
